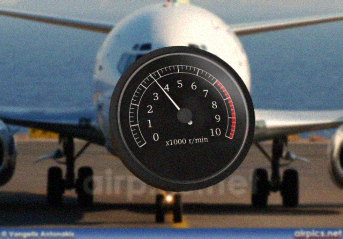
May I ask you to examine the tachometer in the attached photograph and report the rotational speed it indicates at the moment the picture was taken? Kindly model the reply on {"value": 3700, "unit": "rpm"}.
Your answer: {"value": 3600, "unit": "rpm"}
